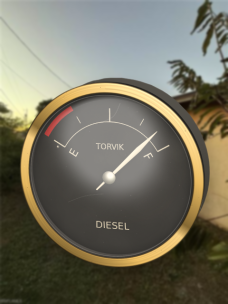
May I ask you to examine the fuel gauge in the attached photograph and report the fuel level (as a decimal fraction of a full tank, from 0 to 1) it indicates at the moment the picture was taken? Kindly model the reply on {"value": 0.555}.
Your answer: {"value": 0.875}
